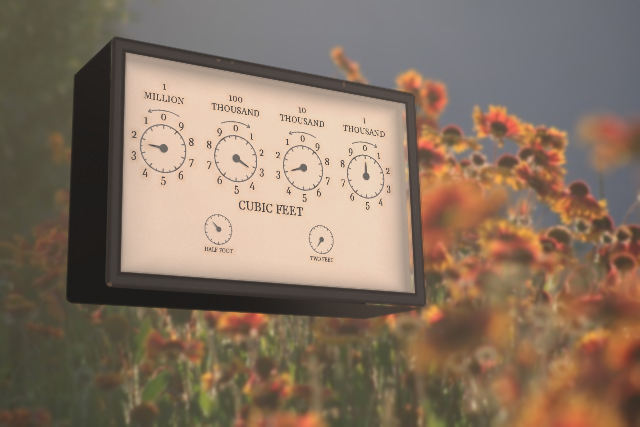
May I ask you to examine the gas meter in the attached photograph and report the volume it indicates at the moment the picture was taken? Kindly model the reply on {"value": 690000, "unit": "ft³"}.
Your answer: {"value": 233000, "unit": "ft³"}
